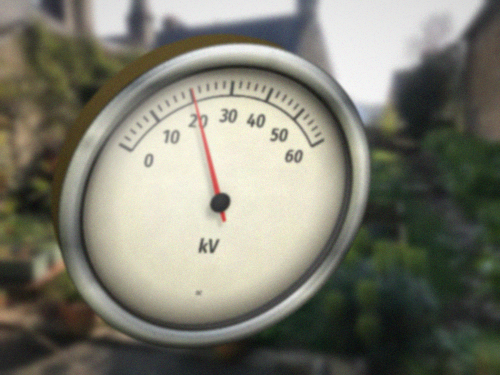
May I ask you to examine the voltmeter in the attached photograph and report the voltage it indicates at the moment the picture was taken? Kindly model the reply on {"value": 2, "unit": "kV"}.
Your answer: {"value": 20, "unit": "kV"}
